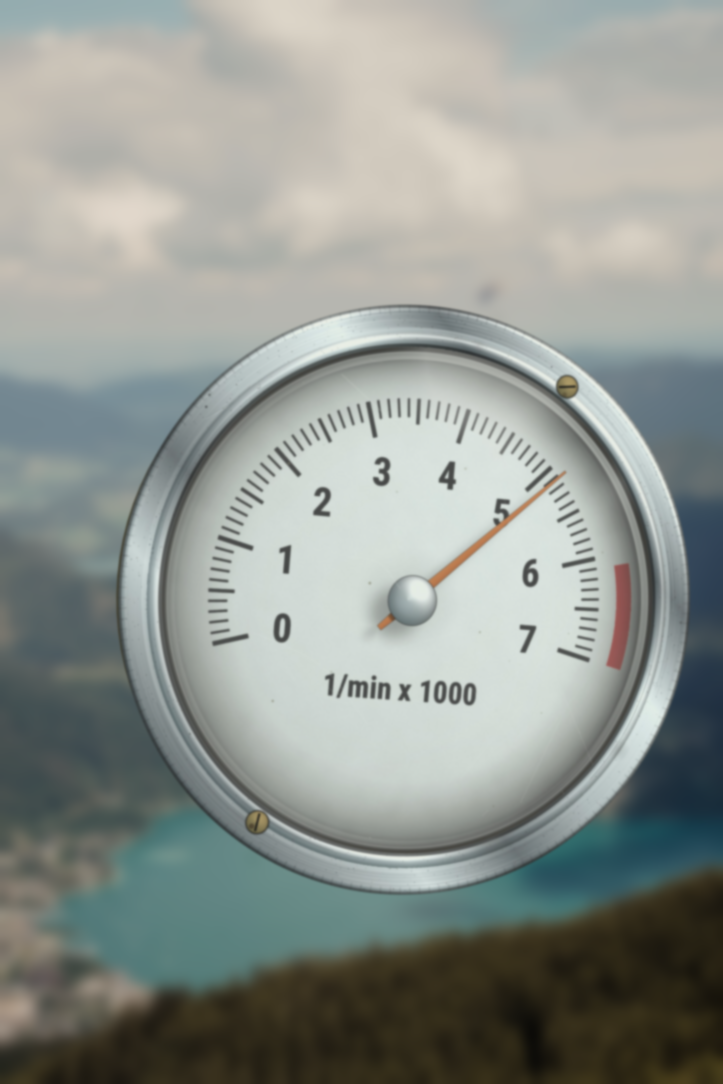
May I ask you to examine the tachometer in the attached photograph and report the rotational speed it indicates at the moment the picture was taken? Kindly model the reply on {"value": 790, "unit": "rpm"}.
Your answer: {"value": 5100, "unit": "rpm"}
